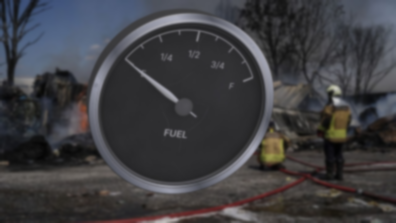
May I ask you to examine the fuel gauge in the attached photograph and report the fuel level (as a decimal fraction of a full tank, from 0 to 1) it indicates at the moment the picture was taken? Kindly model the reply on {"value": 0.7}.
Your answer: {"value": 0}
